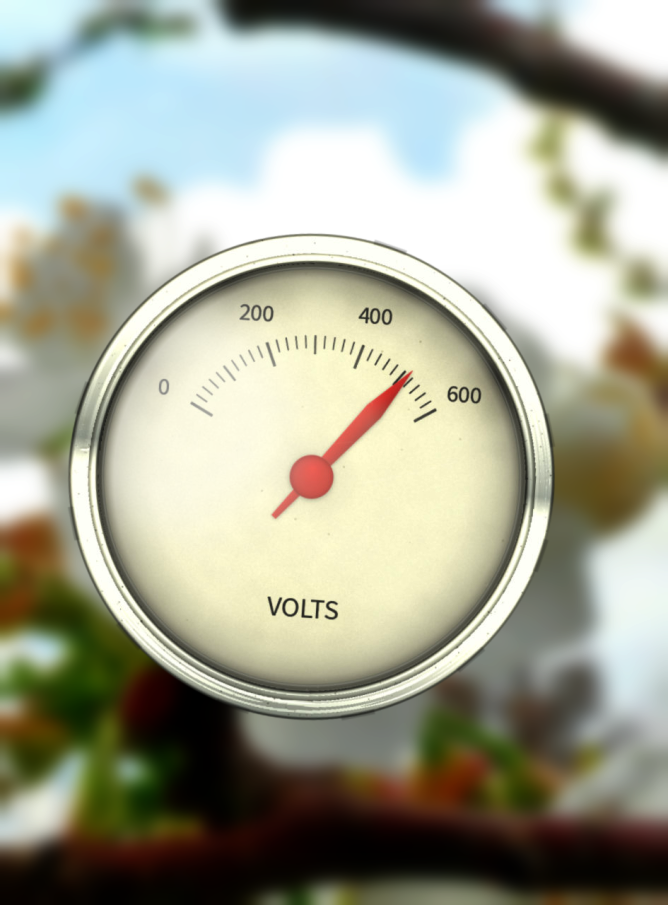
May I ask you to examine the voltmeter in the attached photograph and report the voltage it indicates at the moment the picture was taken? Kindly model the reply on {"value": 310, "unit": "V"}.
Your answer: {"value": 510, "unit": "V"}
